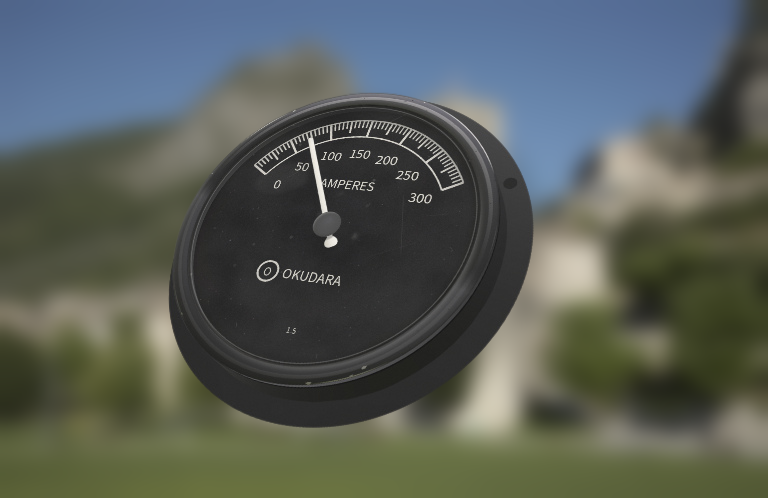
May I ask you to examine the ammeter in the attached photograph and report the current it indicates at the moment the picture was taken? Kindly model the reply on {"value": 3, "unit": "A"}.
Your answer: {"value": 75, "unit": "A"}
